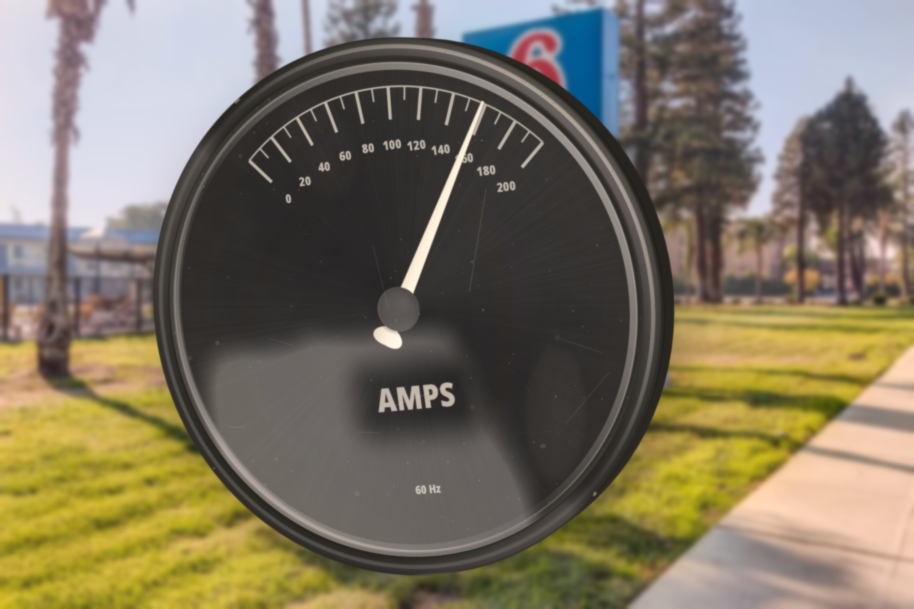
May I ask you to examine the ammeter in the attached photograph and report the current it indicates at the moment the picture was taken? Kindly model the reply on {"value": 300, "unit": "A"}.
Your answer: {"value": 160, "unit": "A"}
